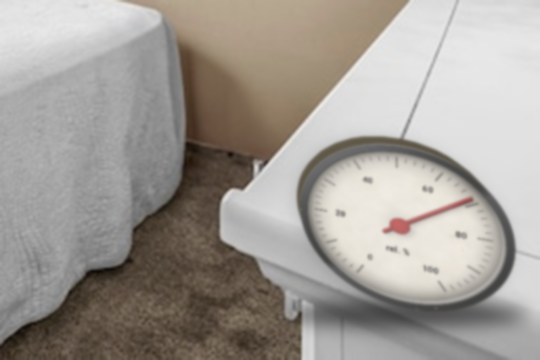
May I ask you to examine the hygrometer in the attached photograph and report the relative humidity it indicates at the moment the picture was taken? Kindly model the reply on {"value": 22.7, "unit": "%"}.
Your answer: {"value": 68, "unit": "%"}
